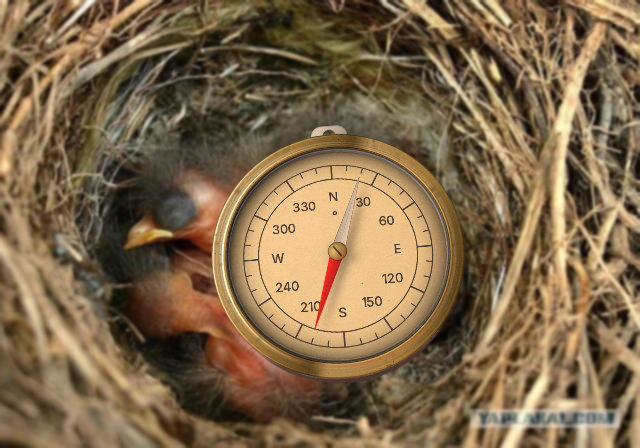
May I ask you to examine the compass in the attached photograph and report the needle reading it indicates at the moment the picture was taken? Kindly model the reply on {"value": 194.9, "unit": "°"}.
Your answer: {"value": 200, "unit": "°"}
